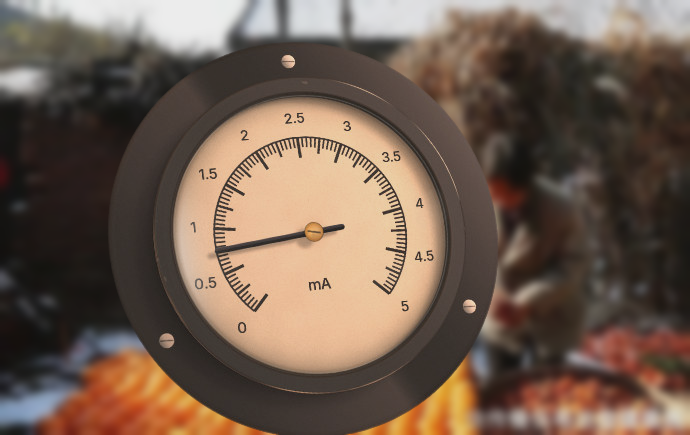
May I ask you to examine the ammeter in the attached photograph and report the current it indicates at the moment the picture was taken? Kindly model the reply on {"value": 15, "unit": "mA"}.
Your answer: {"value": 0.75, "unit": "mA"}
